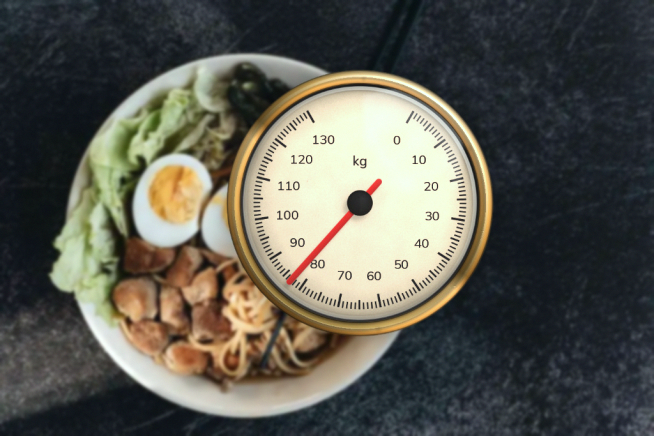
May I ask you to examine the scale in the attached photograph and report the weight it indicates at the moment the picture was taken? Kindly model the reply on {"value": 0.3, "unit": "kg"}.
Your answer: {"value": 83, "unit": "kg"}
